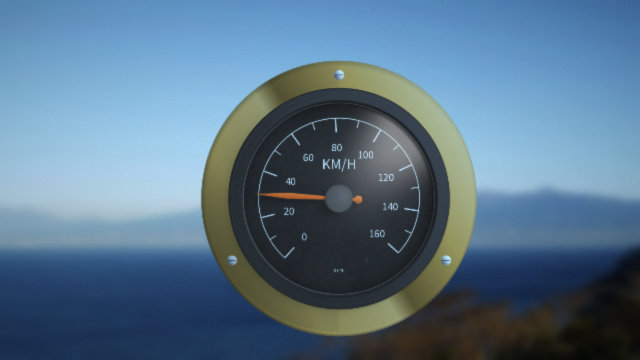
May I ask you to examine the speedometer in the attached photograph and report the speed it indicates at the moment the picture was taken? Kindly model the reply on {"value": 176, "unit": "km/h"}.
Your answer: {"value": 30, "unit": "km/h"}
